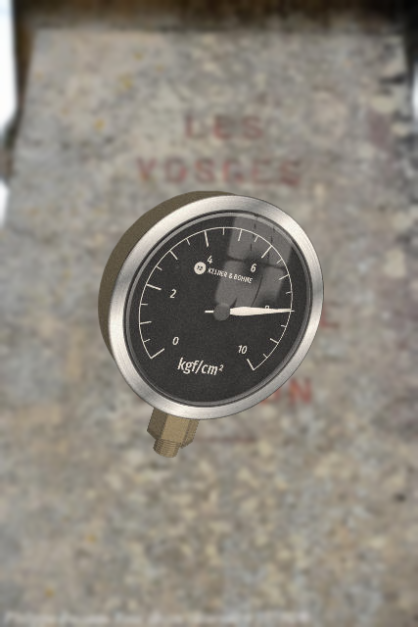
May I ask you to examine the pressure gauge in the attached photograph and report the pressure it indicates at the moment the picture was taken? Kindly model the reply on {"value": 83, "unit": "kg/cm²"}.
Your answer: {"value": 8, "unit": "kg/cm²"}
